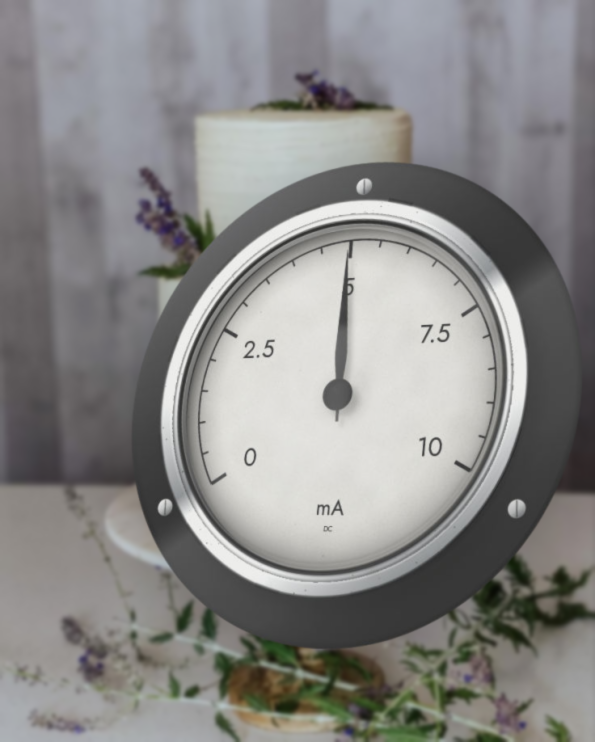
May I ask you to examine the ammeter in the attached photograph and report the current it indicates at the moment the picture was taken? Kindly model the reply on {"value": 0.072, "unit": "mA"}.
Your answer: {"value": 5, "unit": "mA"}
